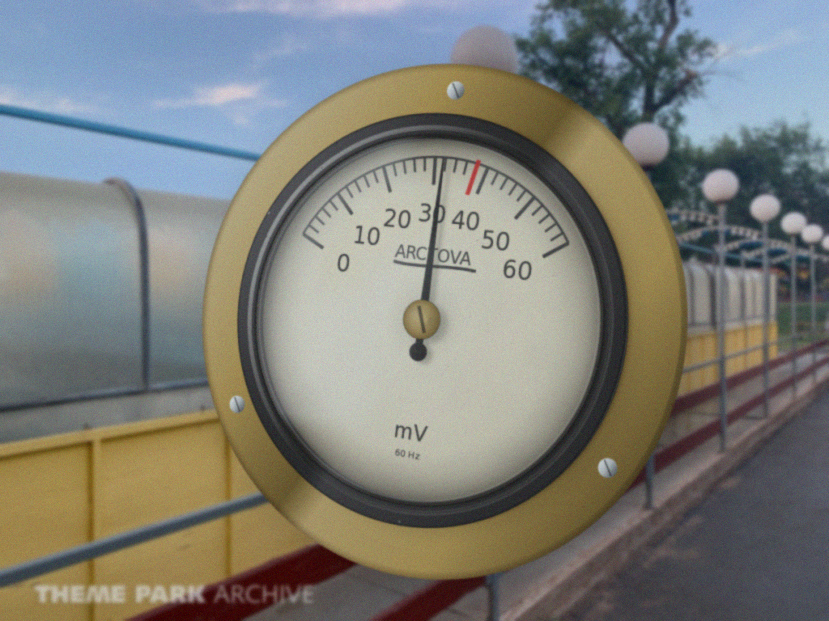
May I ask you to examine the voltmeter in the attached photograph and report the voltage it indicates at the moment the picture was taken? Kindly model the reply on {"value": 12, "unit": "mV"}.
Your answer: {"value": 32, "unit": "mV"}
